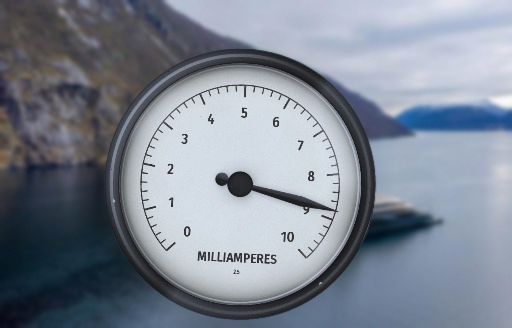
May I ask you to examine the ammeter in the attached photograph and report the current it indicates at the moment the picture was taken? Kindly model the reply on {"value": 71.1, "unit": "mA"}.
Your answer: {"value": 8.8, "unit": "mA"}
